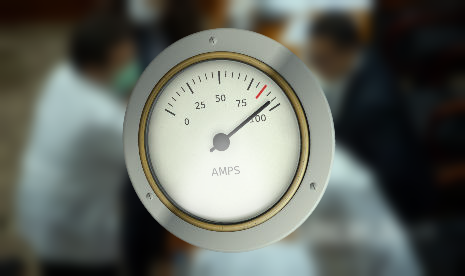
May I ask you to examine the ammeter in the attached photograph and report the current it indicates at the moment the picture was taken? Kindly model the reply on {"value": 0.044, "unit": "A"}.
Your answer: {"value": 95, "unit": "A"}
